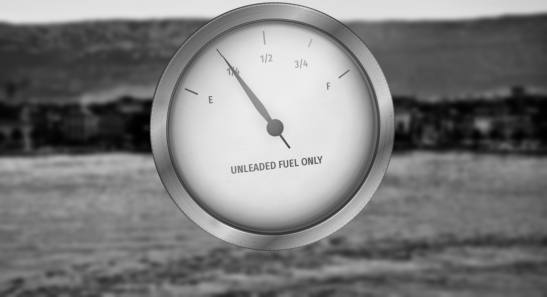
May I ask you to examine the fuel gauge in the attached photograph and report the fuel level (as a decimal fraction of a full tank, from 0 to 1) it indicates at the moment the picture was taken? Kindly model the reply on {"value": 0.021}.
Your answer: {"value": 0.25}
